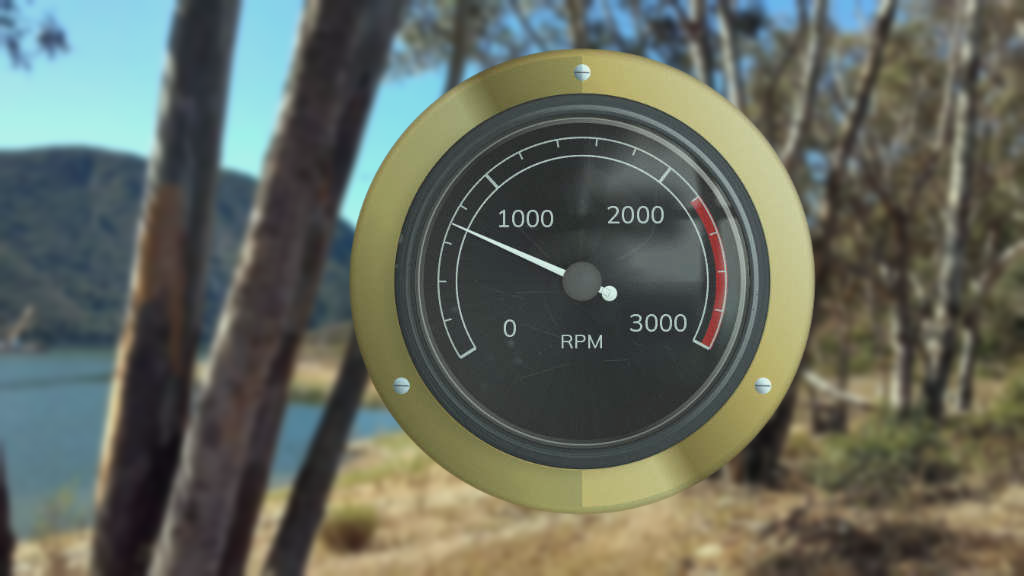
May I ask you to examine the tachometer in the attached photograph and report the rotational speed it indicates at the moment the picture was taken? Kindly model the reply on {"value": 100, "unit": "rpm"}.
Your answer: {"value": 700, "unit": "rpm"}
